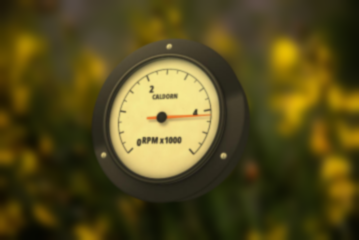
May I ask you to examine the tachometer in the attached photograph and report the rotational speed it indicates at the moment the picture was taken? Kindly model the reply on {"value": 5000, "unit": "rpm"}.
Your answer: {"value": 4125, "unit": "rpm"}
